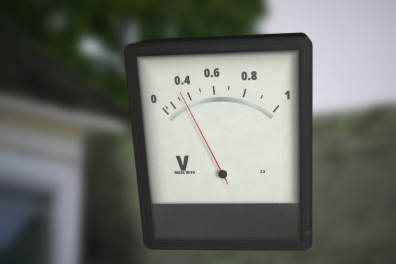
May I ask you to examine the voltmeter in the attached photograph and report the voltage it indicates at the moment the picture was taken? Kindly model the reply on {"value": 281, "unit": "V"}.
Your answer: {"value": 0.35, "unit": "V"}
